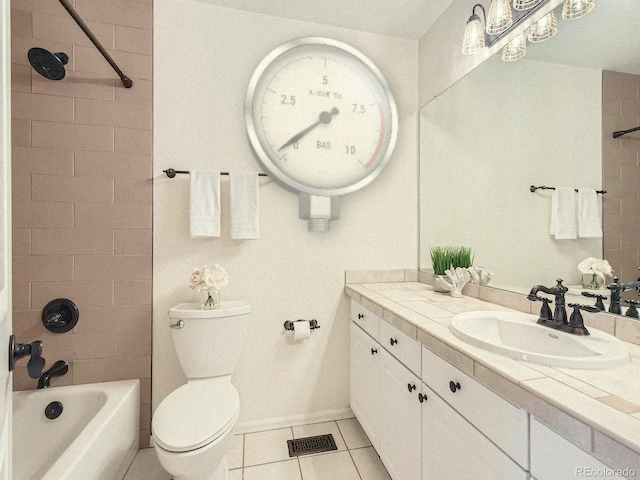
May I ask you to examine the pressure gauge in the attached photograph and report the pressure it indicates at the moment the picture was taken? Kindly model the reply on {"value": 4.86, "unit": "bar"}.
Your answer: {"value": 0.25, "unit": "bar"}
